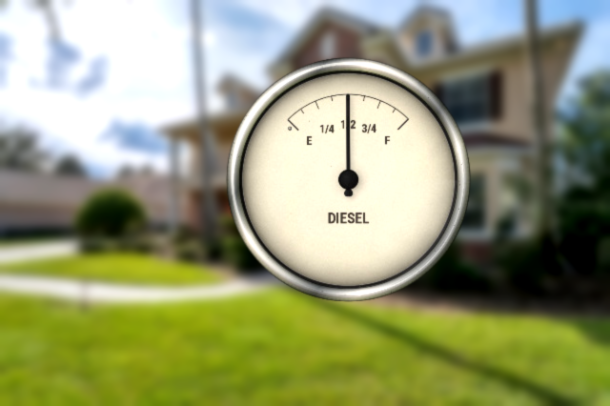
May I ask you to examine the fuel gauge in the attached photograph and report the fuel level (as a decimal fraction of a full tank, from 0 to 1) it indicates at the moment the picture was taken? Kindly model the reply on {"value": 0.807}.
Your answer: {"value": 0.5}
